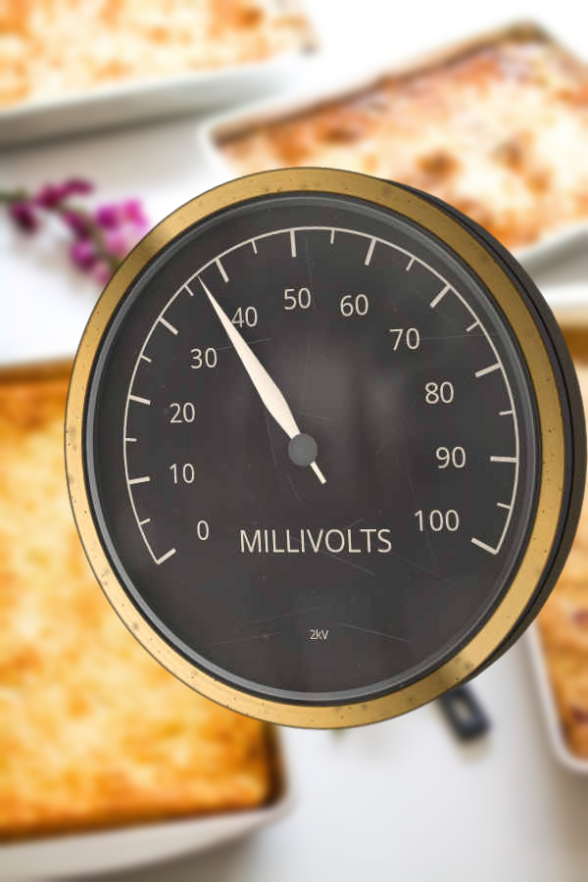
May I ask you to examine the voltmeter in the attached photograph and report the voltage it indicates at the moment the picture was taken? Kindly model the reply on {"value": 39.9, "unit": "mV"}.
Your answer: {"value": 37.5, "unit": "mV"}
